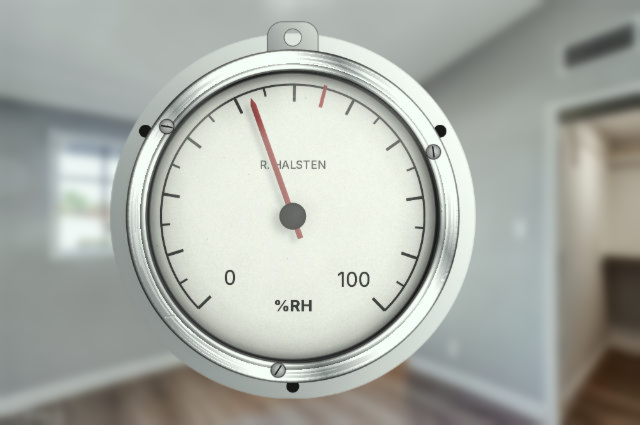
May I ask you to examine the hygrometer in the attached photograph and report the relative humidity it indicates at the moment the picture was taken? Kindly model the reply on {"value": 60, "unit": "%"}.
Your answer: {"value": 42.5, "unit": "%"}
